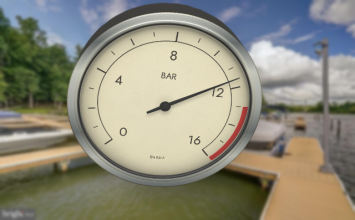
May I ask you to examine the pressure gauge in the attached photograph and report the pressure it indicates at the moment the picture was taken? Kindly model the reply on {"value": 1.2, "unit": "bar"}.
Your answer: {"value": 11.5, "unit": "bar"}
